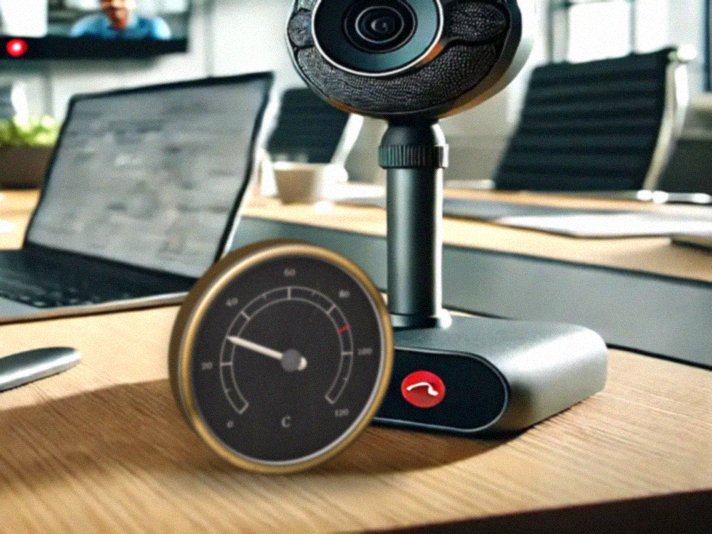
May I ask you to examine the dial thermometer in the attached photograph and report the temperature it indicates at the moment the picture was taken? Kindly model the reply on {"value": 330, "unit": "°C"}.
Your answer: {"value": 30, "unit": "°C"}
